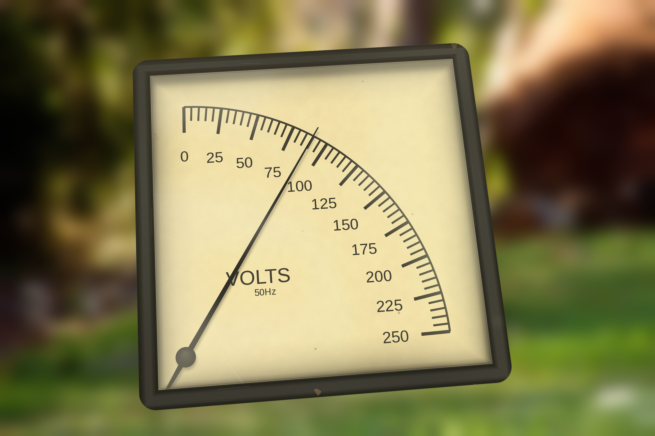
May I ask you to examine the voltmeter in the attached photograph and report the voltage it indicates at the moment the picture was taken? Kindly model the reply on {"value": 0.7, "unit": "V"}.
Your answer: {"value": 90, "unit": "V"}
